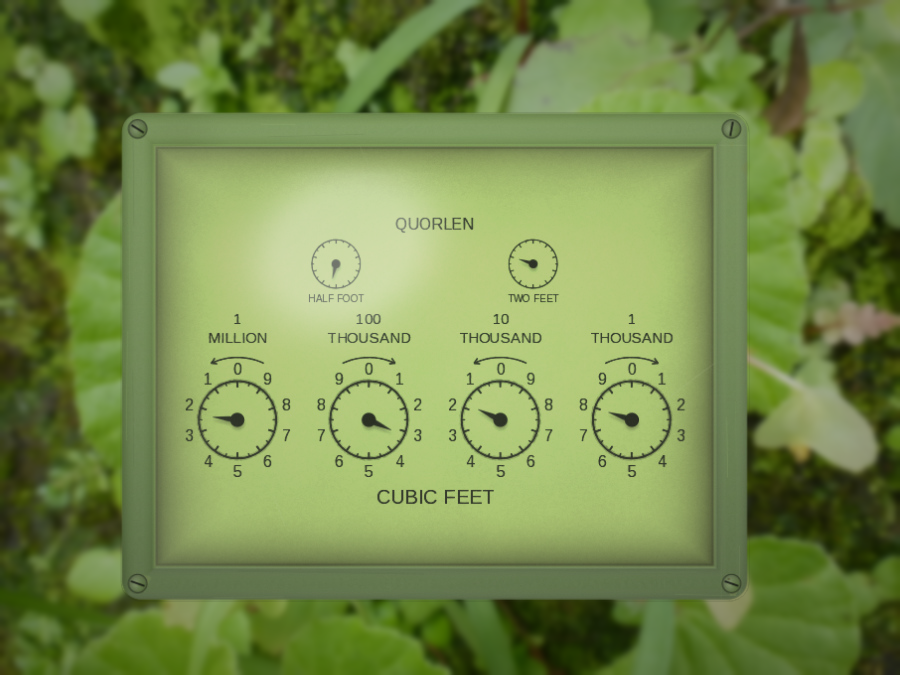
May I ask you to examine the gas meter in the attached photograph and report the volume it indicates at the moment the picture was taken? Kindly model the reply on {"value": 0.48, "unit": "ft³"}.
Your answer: {"value": 231800, "unit": "ft³"}
